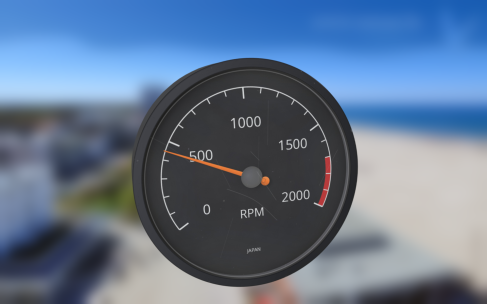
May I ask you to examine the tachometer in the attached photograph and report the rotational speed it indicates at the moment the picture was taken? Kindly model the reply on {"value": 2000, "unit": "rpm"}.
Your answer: {"value": 450, "unit": "rpm"}
